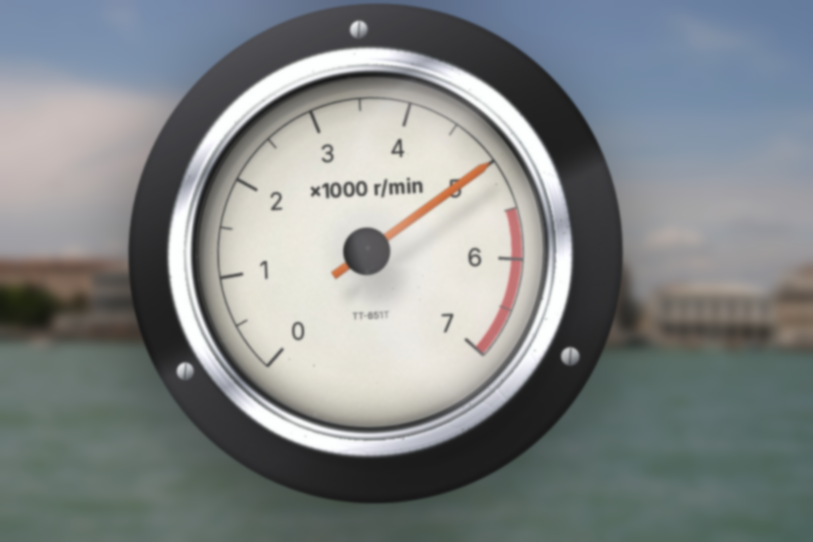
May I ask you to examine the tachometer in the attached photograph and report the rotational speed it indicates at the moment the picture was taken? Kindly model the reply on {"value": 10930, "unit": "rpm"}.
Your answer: {"value": 5000, "unit": "rpm"}
